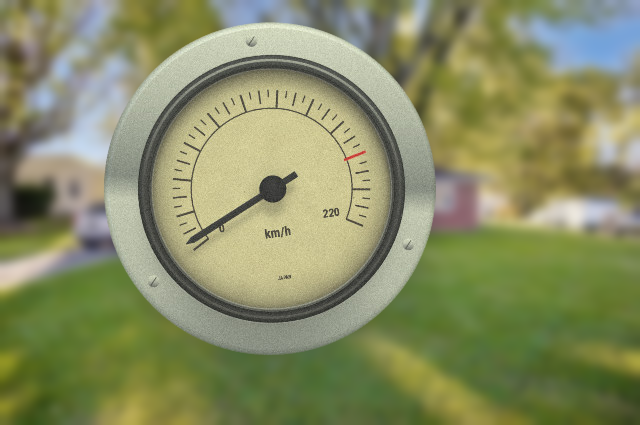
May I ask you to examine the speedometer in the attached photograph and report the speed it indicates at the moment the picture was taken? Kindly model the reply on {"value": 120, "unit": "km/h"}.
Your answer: {"value": 5, "unit": "km/h"}
